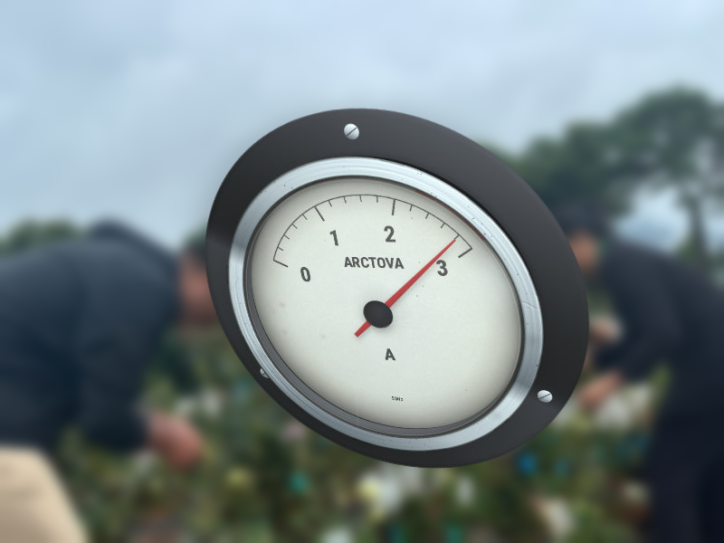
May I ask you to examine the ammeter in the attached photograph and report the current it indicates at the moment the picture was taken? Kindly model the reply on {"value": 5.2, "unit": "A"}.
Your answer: {"value": 2.8, "unit": "A"}
